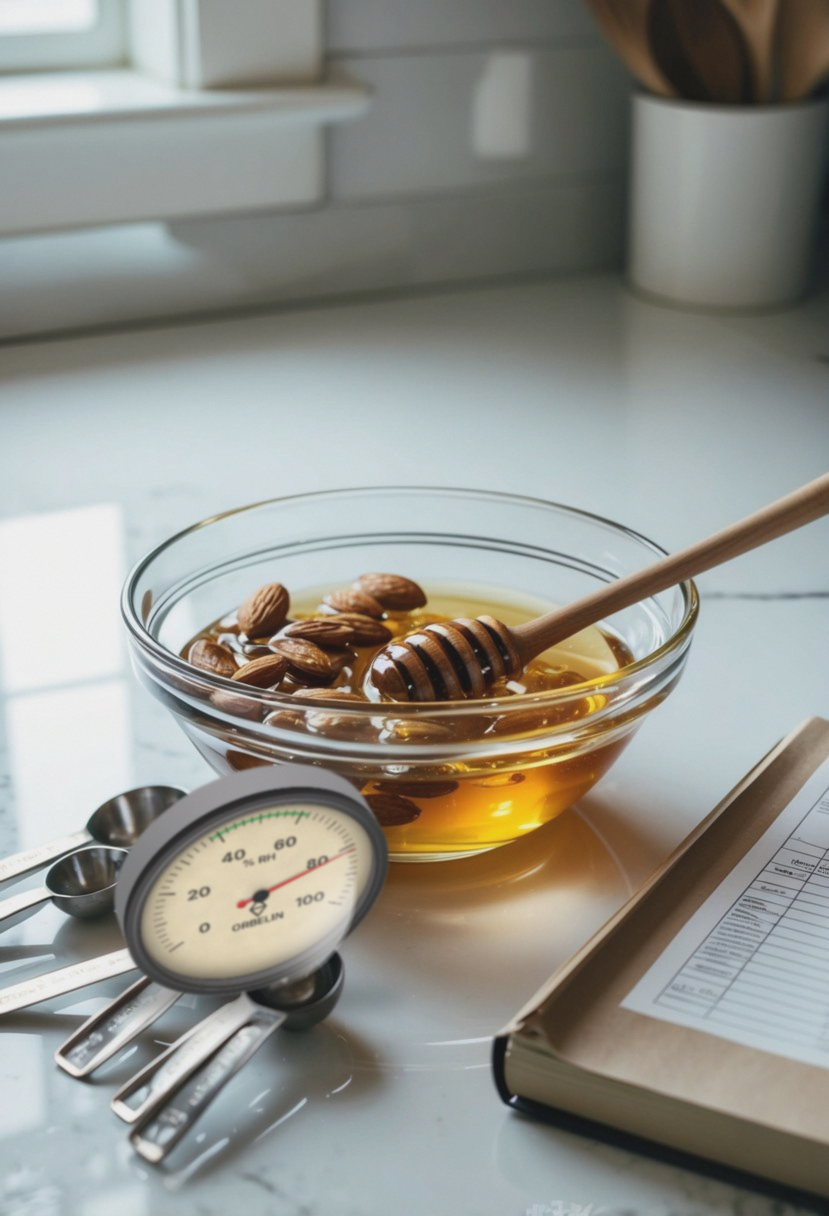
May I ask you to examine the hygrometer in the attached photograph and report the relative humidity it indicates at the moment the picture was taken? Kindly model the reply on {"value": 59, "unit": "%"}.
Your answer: {"value": 80, "unit": "%"}
